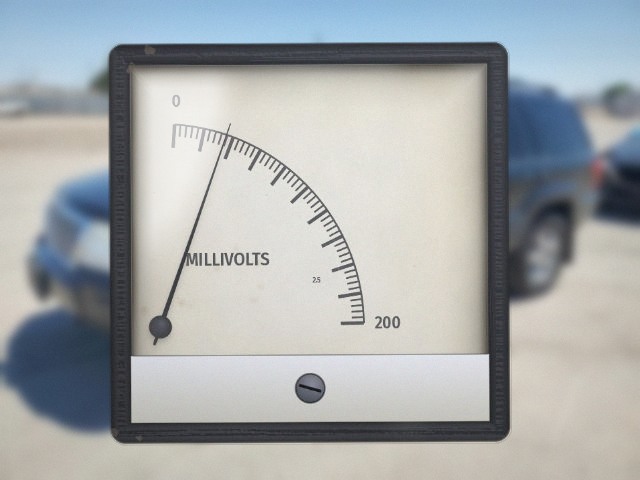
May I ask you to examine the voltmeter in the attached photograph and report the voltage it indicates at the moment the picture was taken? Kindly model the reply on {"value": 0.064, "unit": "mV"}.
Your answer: {"value": 36, "unit": "mV"}
